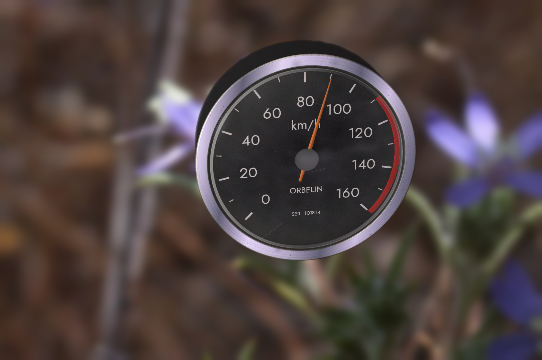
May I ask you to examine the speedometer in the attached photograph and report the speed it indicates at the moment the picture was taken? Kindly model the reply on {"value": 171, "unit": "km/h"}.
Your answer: {"value": 90, "unit": "km/h"}
